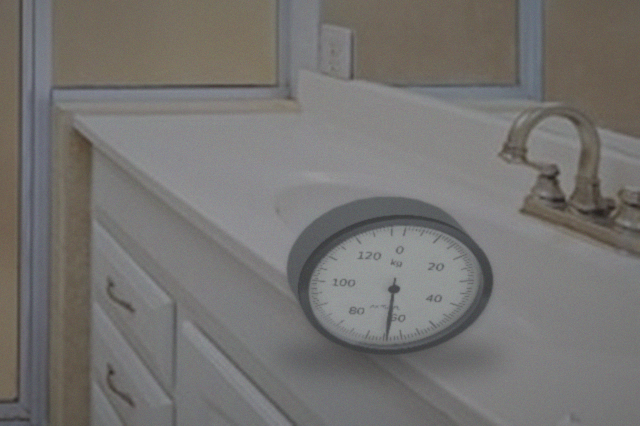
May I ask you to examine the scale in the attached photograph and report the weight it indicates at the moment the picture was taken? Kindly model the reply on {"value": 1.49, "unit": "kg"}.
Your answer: {"value": 65, "unit": "kg"}
